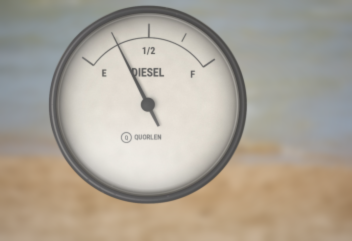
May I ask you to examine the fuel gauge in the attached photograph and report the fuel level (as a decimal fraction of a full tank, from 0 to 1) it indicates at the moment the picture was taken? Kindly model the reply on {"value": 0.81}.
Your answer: {"value": 0.25}
